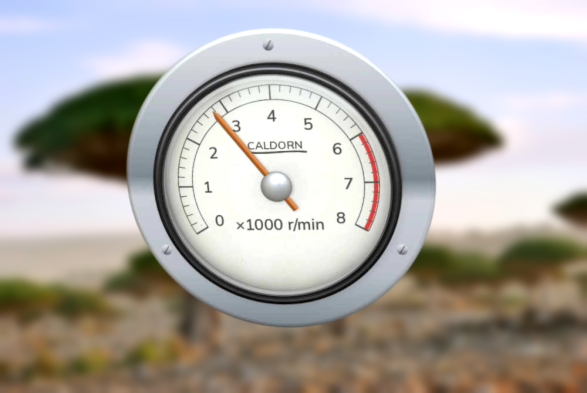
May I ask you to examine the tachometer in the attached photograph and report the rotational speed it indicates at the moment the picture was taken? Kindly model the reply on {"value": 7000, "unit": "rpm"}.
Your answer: {"value": 2800, "unit": "rpm"}
